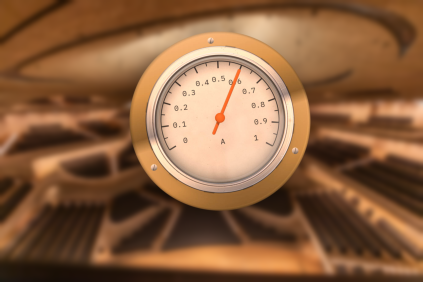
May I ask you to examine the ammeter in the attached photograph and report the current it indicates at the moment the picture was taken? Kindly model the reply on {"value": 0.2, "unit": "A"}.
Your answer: {"value": 0.6, "unit": "A"}
